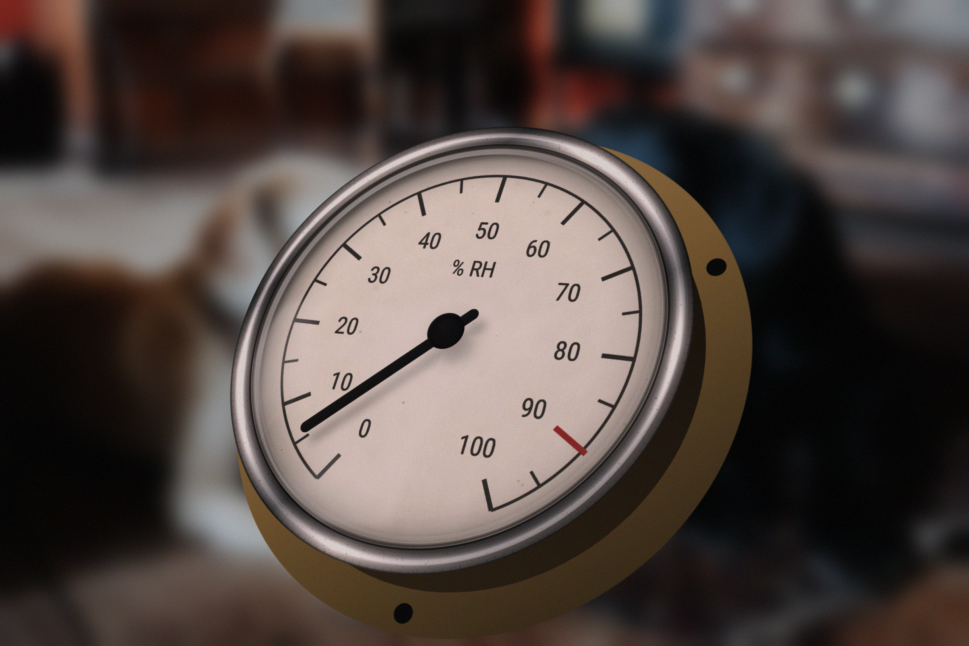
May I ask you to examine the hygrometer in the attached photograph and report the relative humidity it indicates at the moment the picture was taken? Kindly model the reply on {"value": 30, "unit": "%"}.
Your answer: {"value": 5, "unit": "%"}
